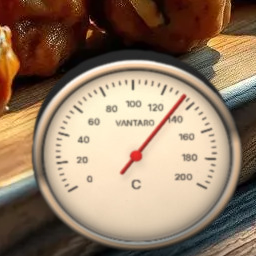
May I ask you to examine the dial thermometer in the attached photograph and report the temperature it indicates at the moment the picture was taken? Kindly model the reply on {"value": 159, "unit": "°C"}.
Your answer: {"value": 132, "unit": "°C"}
